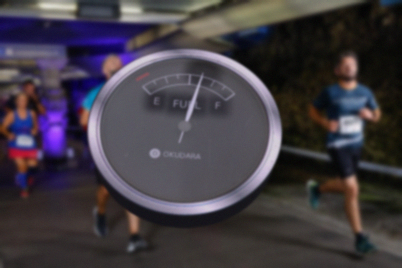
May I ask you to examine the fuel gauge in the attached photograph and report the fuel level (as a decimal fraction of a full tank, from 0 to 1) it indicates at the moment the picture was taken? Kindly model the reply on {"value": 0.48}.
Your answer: {"value": 0.625}
